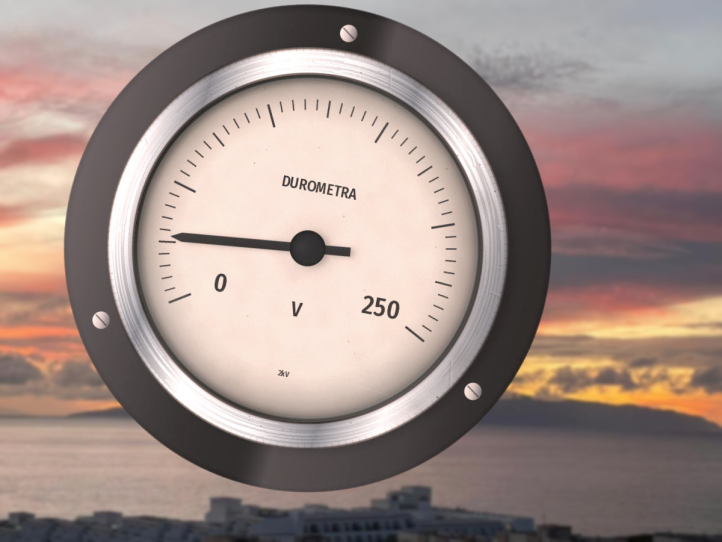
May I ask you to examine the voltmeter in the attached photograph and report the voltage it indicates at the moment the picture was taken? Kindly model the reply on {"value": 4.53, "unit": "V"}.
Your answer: {"value": 27.5, "unit": "V"}
